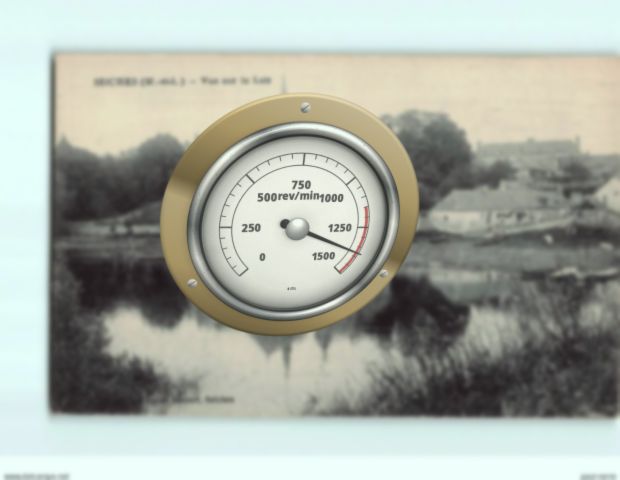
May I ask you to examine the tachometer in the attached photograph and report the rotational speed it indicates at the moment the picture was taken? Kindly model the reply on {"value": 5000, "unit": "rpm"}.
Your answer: {"value": 1375, "unit": "rpm"}
